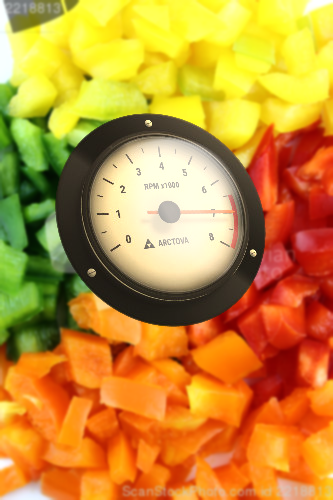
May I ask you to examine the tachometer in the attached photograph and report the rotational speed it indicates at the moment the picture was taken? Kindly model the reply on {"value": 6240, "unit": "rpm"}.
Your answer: {"value": 7000, "unit": "rpm"}
